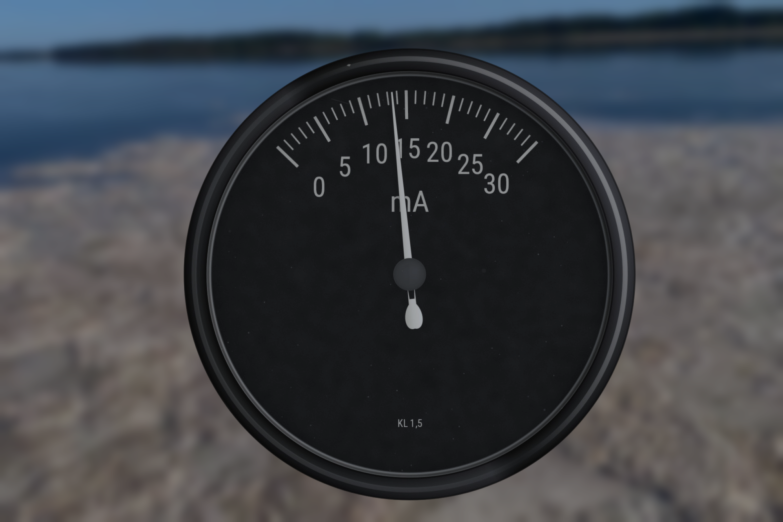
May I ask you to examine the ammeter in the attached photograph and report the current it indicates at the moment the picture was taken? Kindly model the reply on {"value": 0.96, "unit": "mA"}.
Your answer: {"value": 13.5, "unit": "mA"}
